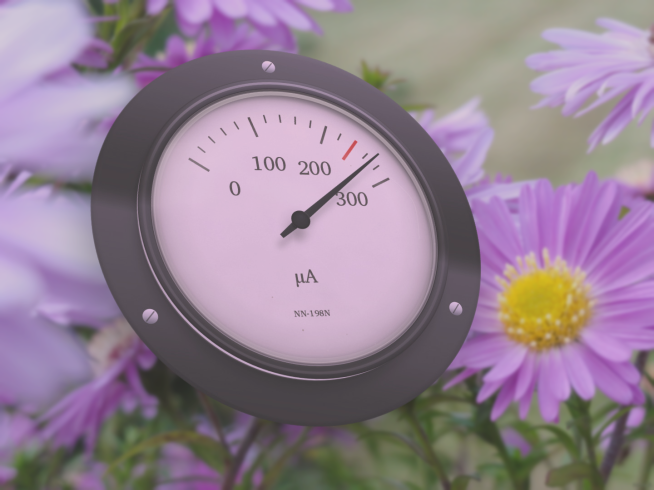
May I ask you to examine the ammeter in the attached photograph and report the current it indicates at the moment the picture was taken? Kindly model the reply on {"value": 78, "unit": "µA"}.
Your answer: {"value": 270, "unit": "µA"}
